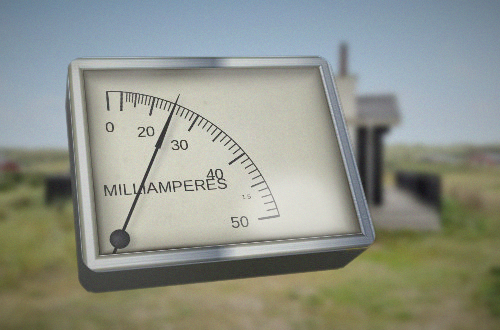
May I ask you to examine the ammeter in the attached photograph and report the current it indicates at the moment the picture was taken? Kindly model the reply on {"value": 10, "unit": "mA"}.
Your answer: {"value": 25, "unit": "mA"}
